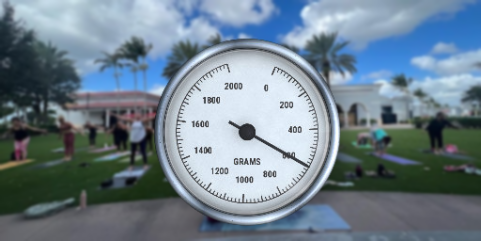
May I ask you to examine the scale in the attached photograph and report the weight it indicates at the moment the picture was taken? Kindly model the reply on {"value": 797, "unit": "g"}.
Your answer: {"value": 600, "unit": "g"}
